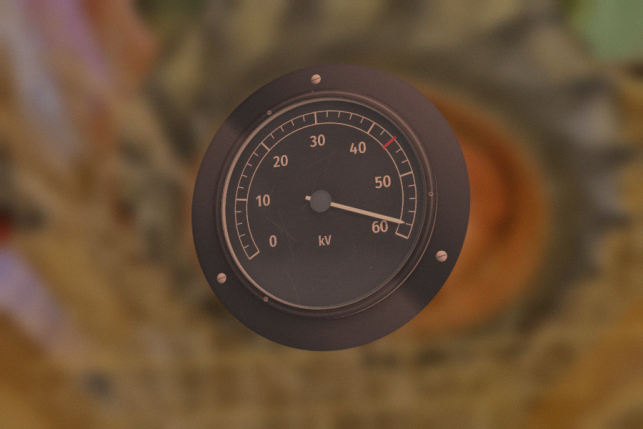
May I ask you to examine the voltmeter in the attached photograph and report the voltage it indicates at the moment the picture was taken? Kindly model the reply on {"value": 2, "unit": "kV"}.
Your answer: {"value": 58, "unit": "kV"}
